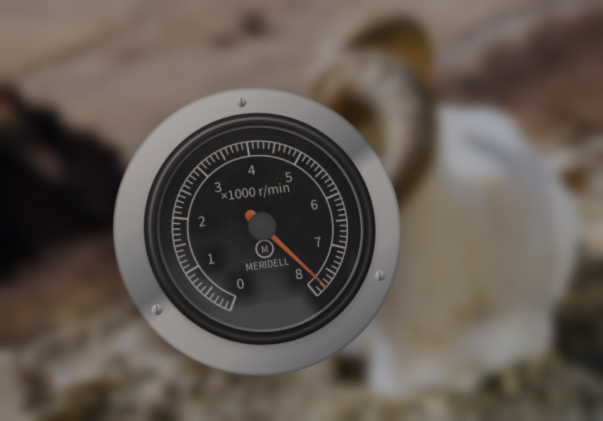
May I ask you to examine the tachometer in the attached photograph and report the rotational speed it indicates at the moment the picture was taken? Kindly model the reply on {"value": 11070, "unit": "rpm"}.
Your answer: {"value": 7800, "unit": "rpm"}
